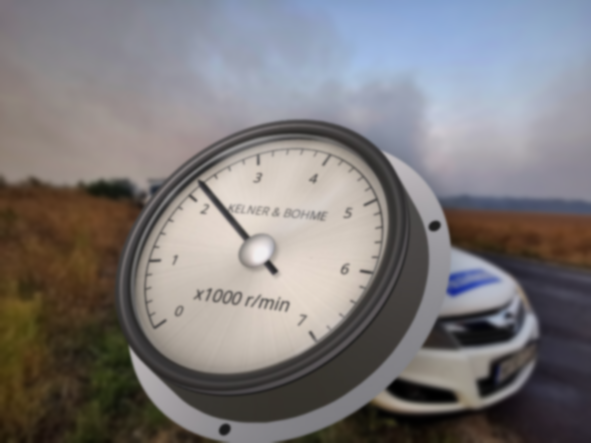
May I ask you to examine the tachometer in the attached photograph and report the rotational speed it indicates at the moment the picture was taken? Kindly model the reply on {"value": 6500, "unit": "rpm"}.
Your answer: {"value": 2200, "unit": "rpm"}
